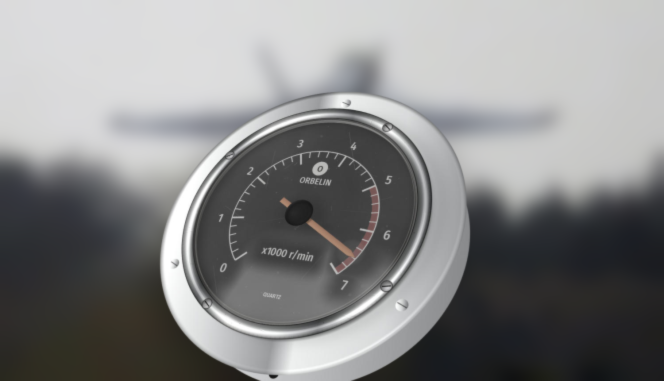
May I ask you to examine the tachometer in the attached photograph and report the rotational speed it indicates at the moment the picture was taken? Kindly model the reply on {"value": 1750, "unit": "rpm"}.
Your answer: {"value": 6600, "unit": "rpm"}
